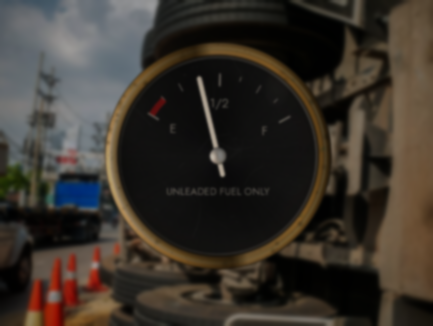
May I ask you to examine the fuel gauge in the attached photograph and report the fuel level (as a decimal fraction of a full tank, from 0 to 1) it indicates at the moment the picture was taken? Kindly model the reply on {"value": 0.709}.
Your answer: {"value": 0.375}
